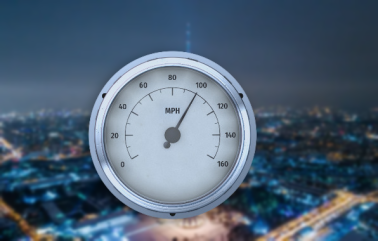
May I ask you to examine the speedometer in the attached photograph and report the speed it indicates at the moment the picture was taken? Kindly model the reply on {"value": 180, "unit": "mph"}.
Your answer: {"value": 100, "unit": "mph"}
